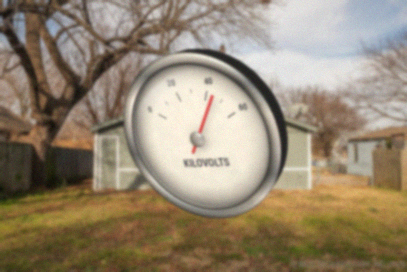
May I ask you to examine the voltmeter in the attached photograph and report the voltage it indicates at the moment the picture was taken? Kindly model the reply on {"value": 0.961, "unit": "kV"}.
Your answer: {"value": 45, "unit": "kV"}
